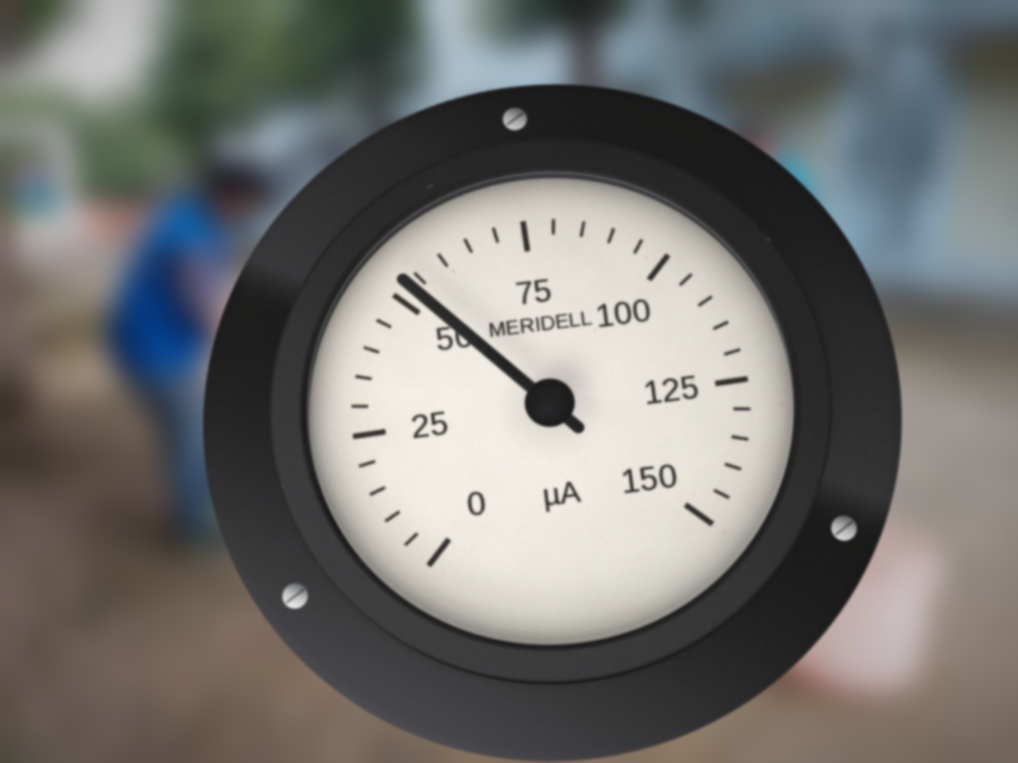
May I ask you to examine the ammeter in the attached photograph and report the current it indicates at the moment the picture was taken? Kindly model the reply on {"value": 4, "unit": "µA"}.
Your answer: {"value": 52.5, "unit": "µA"}
